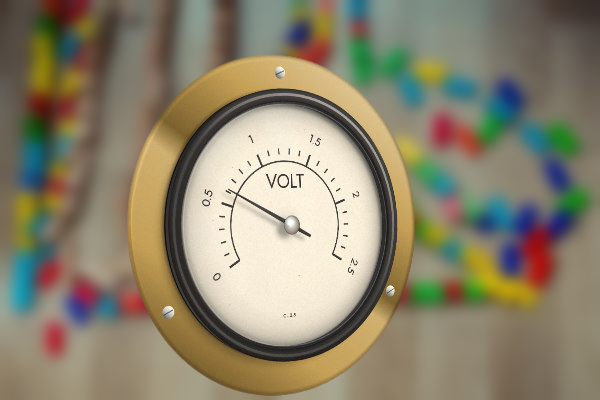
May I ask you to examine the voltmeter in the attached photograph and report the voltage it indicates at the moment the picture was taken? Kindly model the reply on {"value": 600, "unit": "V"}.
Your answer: {"value": 0.6, "unit": "V"}
